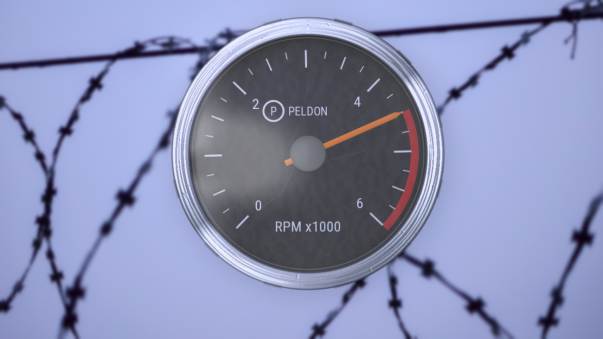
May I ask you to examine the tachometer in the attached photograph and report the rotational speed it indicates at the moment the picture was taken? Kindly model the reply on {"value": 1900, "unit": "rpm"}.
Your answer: {"value": 4500, "unit": "rpm"}
